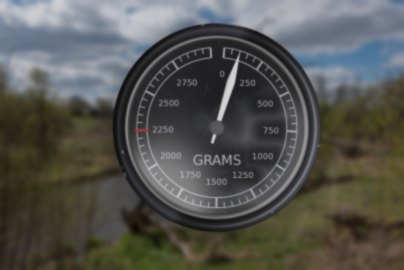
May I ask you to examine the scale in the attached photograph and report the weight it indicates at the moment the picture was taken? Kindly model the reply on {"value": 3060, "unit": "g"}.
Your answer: {"value": 100, "unit": "g"}
